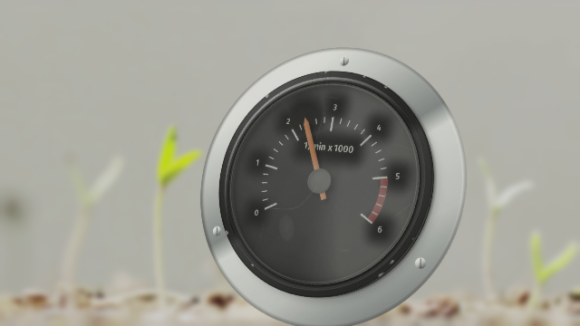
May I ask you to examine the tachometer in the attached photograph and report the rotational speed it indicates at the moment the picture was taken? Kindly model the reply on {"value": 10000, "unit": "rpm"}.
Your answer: {"value": 2400, "unit": "rpm"}
